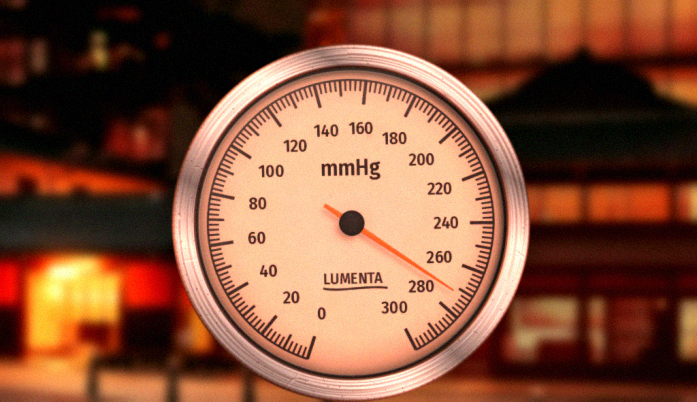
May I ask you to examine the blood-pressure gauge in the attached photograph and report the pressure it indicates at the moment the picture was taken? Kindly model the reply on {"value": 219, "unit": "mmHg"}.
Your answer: {"value": 272, "unit": "mmHg"}
